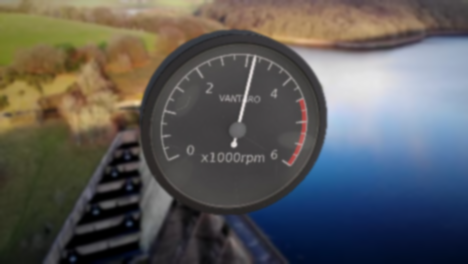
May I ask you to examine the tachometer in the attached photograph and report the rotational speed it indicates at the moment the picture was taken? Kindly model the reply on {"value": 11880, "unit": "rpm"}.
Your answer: {"value": 3125, "unit": "rpm"}
